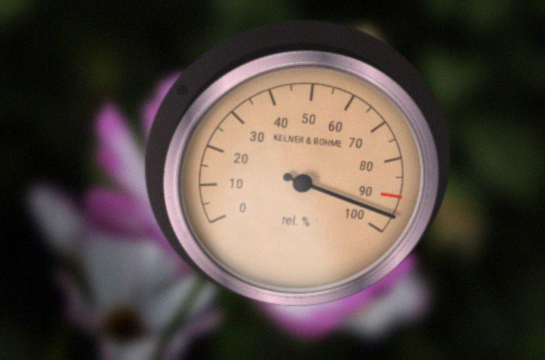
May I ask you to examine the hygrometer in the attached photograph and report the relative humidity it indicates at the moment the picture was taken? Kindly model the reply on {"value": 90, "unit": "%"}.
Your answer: {"value": 95, "unit": "%"}
